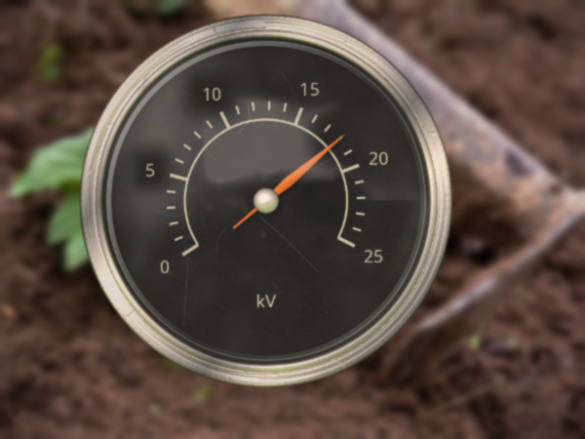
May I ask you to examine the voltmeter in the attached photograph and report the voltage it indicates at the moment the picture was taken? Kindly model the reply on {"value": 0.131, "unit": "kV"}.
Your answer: {"value": 18, "unit": "kV"}
